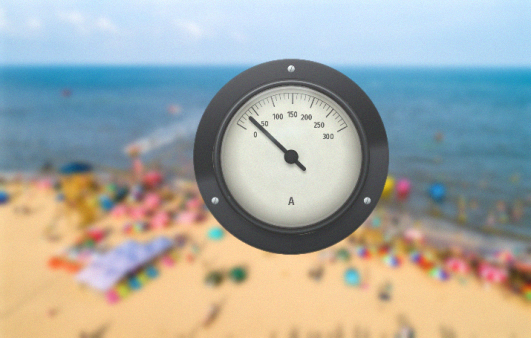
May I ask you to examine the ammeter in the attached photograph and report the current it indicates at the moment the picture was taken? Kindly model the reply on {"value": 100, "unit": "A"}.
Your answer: {"value": 30, "unit": "A"}
